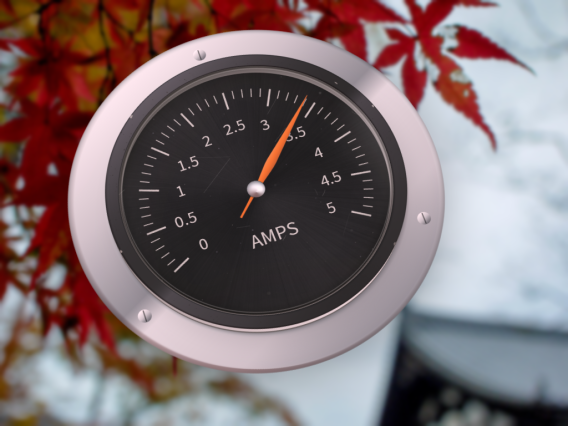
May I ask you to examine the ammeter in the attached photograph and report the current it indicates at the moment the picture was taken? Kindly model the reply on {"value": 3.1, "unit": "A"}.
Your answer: {"value": 3.4, "unit": "A"}
